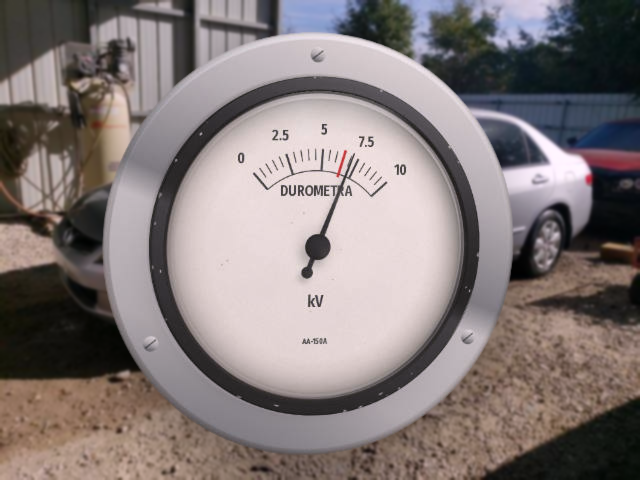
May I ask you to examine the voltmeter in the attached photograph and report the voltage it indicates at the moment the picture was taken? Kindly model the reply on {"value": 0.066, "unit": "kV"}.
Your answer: {"value": 7, "unit": "kV"}
